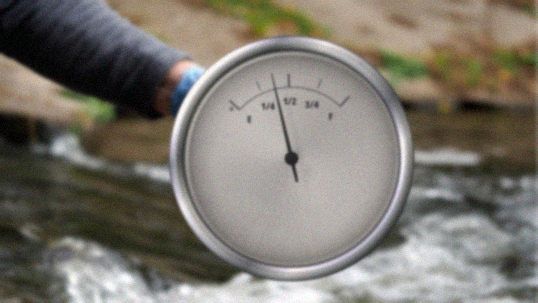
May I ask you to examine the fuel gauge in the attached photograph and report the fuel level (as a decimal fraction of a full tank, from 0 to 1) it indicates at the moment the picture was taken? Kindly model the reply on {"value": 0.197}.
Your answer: {"value": 0.375}
